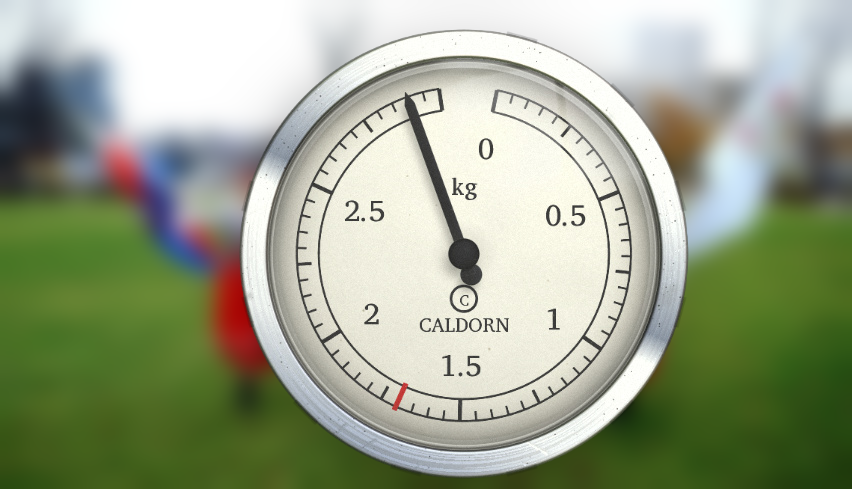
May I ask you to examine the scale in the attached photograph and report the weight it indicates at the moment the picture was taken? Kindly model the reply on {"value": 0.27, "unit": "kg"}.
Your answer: {"value": 2.9, "unit": "kg"}
